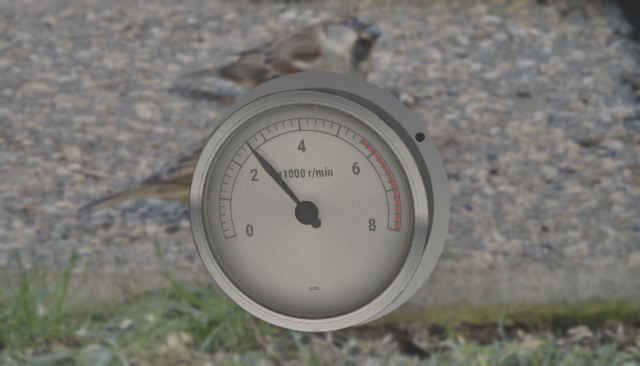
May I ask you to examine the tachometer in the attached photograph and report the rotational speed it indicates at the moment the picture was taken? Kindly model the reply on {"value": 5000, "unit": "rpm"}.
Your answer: {"value": 2600, "unit": "rpm"}
